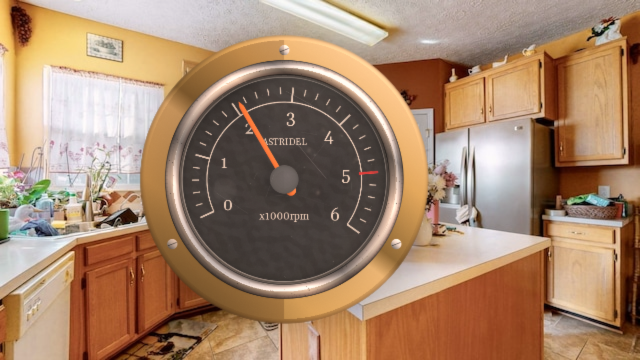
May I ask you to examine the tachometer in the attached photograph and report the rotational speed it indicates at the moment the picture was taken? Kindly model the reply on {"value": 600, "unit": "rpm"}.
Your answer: {"value": 2100, "unit": "rpm"}
